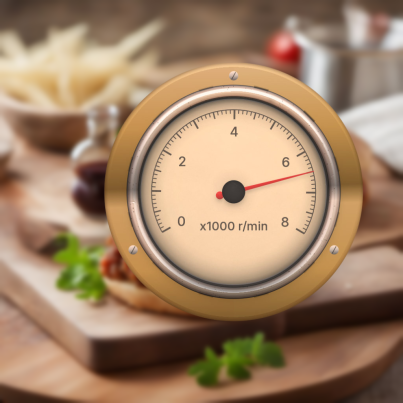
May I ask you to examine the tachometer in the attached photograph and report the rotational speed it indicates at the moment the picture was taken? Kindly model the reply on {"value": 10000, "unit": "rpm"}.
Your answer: {"value": 6500, "unit": "rpm"}
